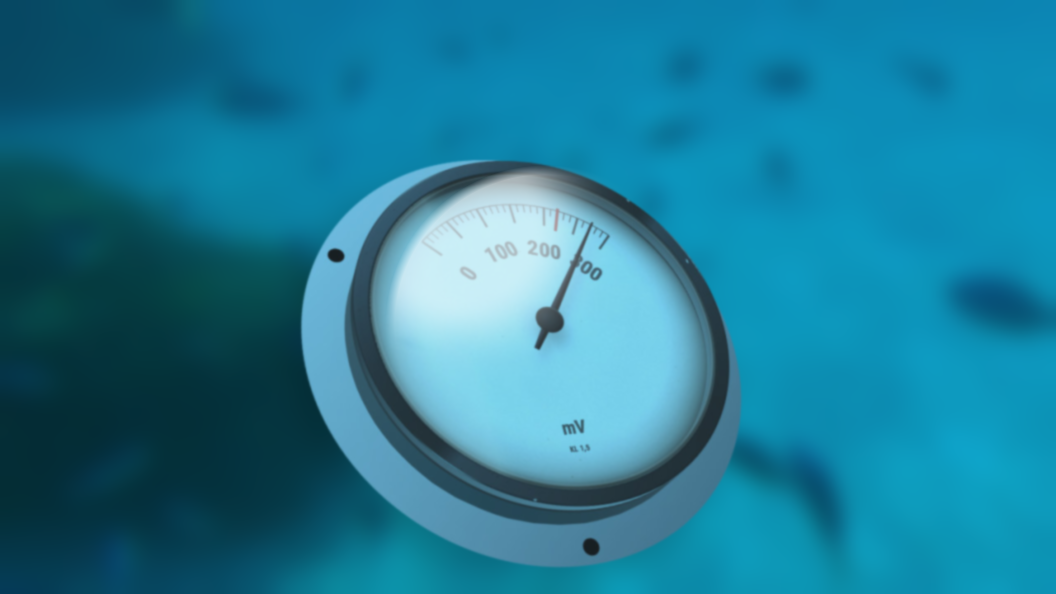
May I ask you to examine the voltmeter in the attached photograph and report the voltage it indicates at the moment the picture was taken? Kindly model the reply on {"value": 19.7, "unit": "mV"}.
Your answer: {"value": 270, "unit": "mV"}
